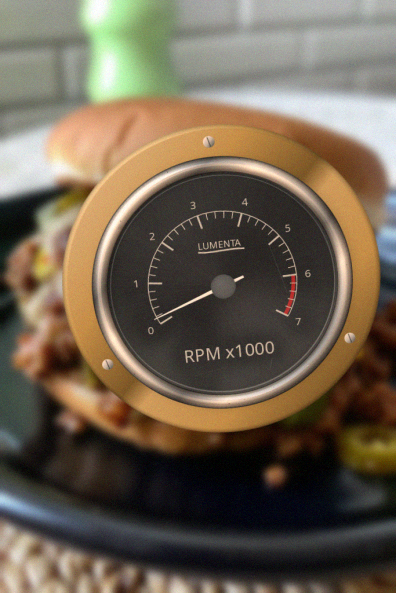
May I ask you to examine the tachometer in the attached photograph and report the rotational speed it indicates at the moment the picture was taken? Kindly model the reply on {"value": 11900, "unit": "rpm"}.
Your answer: {"value": 200, "unit": "rpm"}
